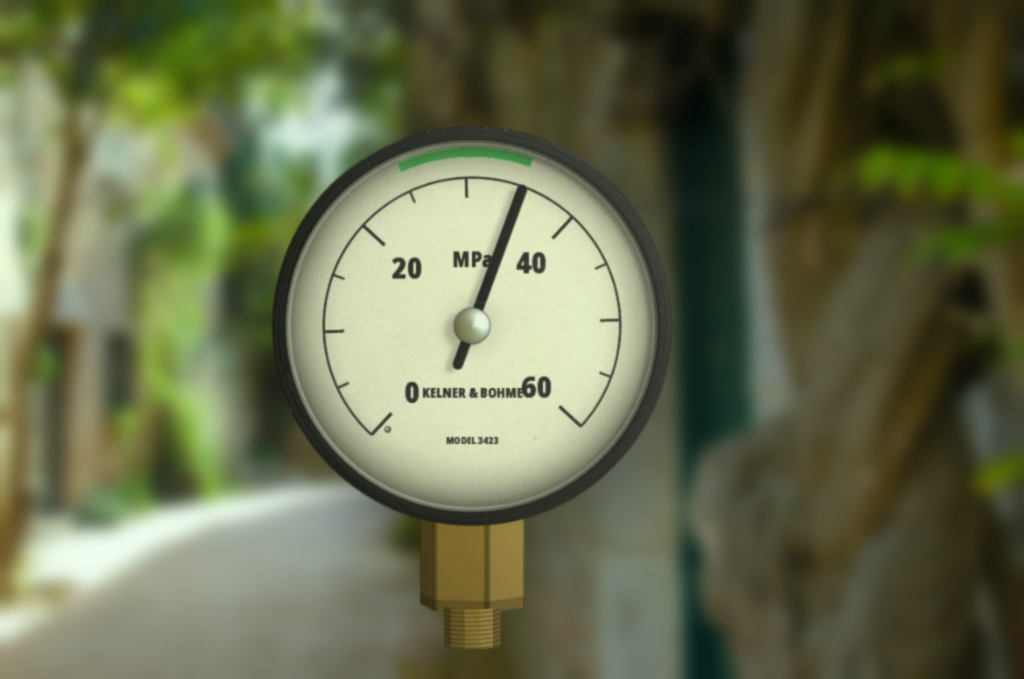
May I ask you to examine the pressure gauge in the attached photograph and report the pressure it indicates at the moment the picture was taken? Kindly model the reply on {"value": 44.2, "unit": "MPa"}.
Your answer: {"value": 35, "unit": "MPa"}
